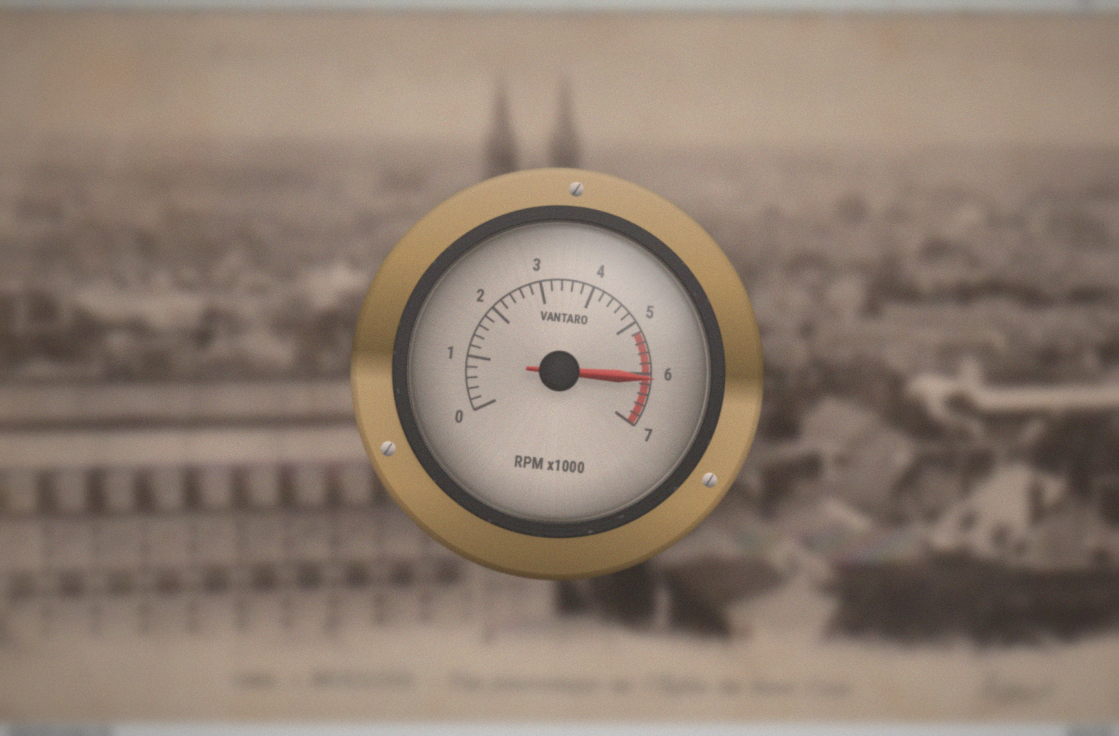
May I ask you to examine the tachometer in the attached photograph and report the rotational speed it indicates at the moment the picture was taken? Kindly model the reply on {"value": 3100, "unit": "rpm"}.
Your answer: {"value": 6100, "unit": "rpm"}
